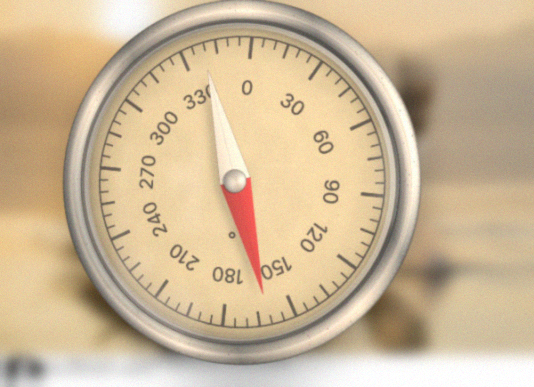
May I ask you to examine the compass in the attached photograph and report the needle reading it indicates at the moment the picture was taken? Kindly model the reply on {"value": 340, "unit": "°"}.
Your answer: {"value": 160, "unit": "°"}
